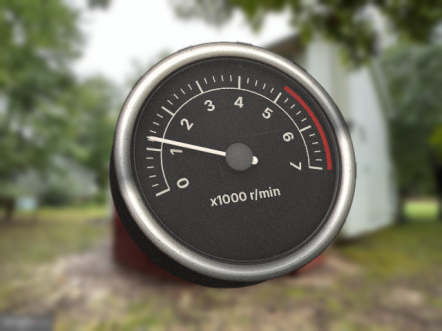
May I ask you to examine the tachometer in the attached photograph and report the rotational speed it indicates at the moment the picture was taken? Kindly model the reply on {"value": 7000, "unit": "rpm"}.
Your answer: {"value": 1200, "unit": "rpm"}
